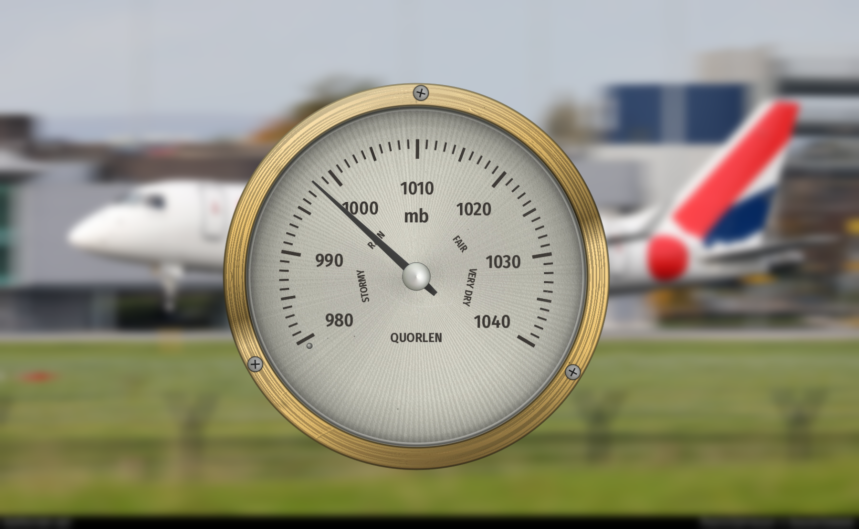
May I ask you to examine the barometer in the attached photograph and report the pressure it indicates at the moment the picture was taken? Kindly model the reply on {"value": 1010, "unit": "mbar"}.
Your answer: {"value": 998, "unit": "mbar"}
